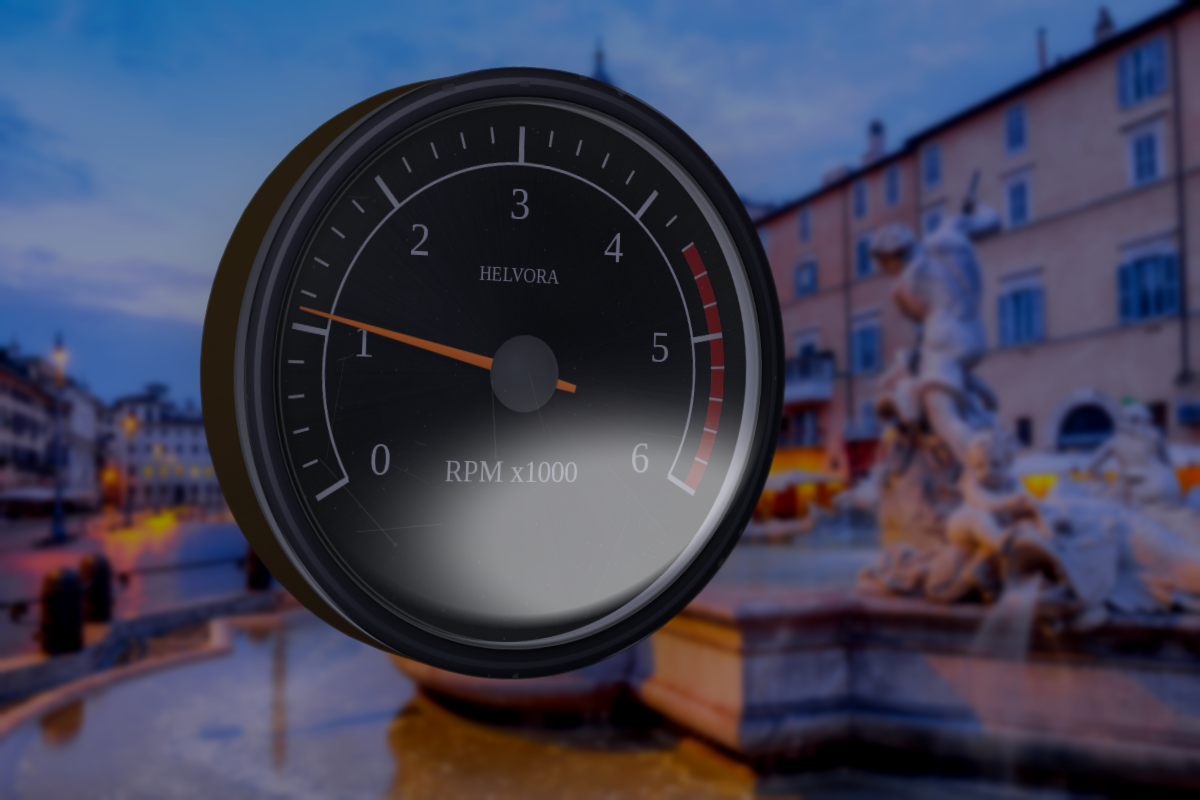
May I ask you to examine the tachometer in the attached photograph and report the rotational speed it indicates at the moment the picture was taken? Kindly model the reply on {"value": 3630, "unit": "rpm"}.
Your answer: {"value": 1100, "unit": "rpm"}
